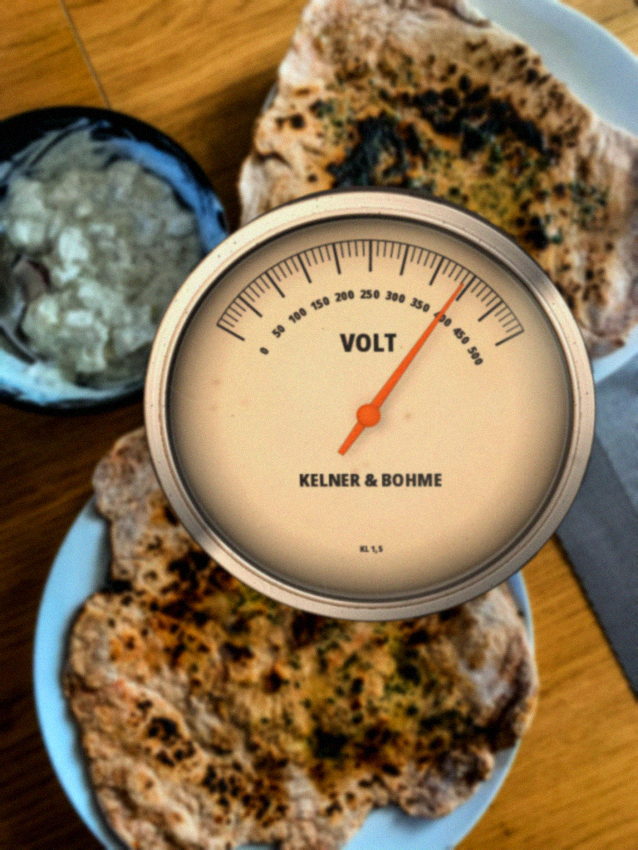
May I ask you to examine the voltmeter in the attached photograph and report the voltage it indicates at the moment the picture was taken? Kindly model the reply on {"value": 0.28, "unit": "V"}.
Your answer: {"value": 390, "unit": "V"}
